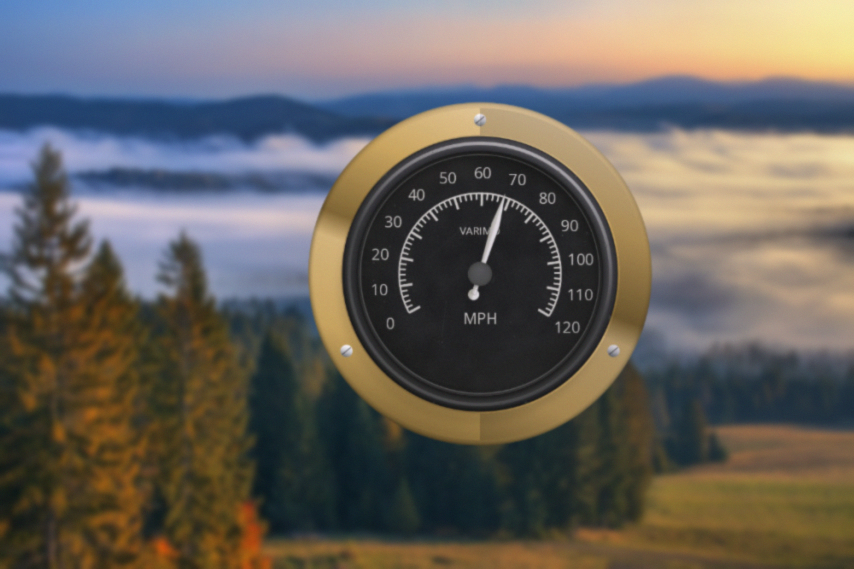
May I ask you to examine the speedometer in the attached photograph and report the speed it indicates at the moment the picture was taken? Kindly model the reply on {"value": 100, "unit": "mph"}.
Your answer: {"value": 68, "unit": "mph"}
